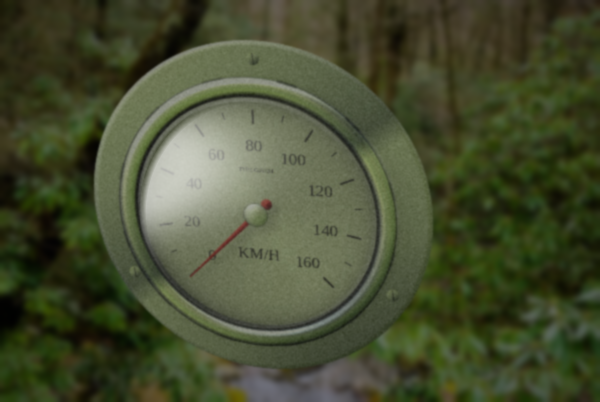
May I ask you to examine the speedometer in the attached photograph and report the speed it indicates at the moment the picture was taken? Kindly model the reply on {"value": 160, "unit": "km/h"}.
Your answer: {"value": 0, "unit": "km/h"}
